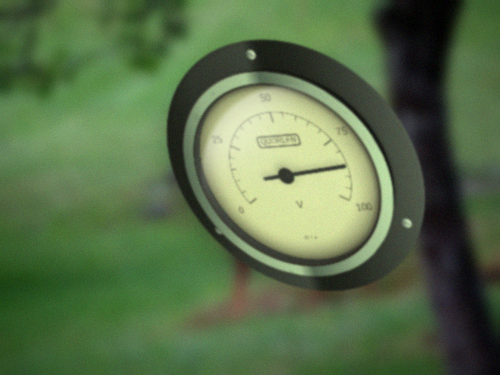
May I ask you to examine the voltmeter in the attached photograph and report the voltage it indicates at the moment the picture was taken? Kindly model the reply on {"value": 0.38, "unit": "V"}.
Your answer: {"value": 85, "unit": "V"}
